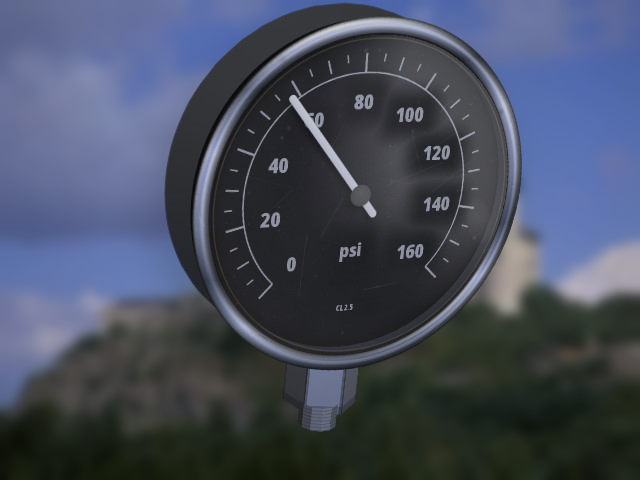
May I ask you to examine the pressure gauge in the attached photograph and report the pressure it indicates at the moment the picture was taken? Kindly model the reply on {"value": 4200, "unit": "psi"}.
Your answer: {"value": 57.5, "unit": "psi"}
